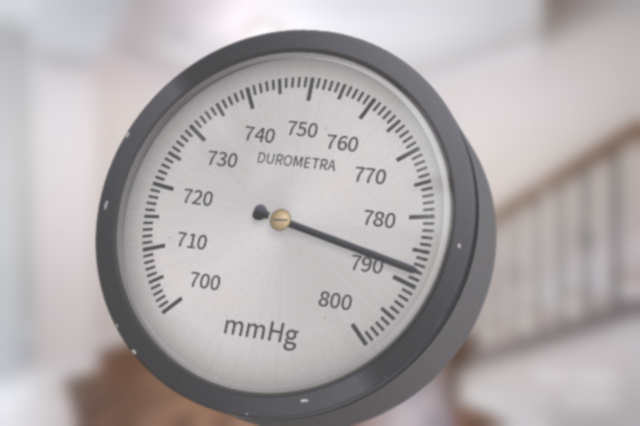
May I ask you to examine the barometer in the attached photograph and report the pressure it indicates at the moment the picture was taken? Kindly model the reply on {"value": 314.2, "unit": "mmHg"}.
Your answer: {"value": 788, "unit": "mmHg"}
